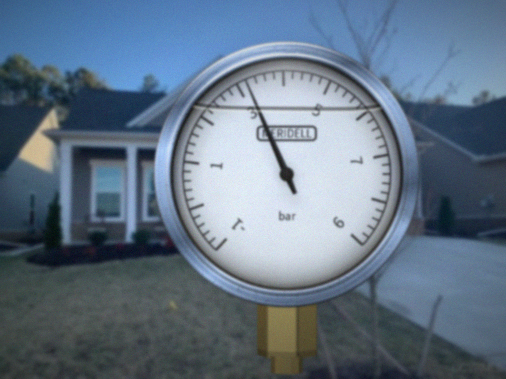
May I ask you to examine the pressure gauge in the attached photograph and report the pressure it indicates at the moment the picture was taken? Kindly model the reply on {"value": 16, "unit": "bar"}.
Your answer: {"value": 3.2, "unit": "bar"}
